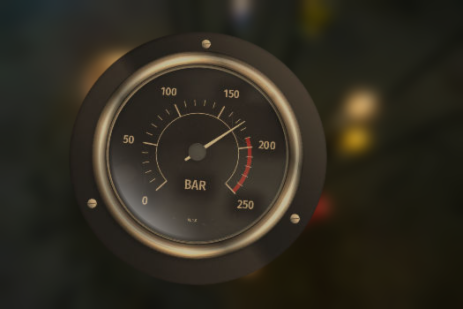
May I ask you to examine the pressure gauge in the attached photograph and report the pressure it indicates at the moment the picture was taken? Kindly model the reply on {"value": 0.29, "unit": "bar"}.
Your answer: {"value": 175, "unit": "bar"}
